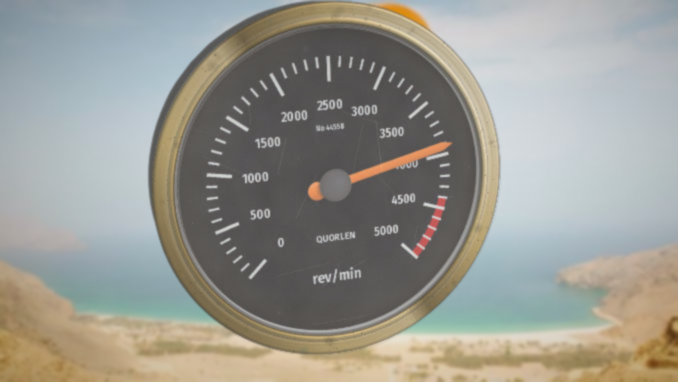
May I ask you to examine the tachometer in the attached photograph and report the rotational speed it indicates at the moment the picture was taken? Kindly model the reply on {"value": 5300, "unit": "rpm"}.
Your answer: {"value": 3900, "unit": "rpm"}
